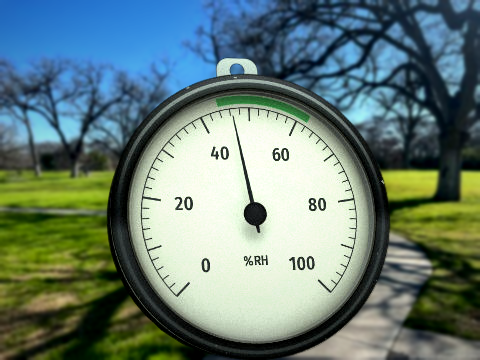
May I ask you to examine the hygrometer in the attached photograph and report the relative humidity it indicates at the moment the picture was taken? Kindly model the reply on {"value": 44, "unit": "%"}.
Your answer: {"value": 46, "unit": "%"}
